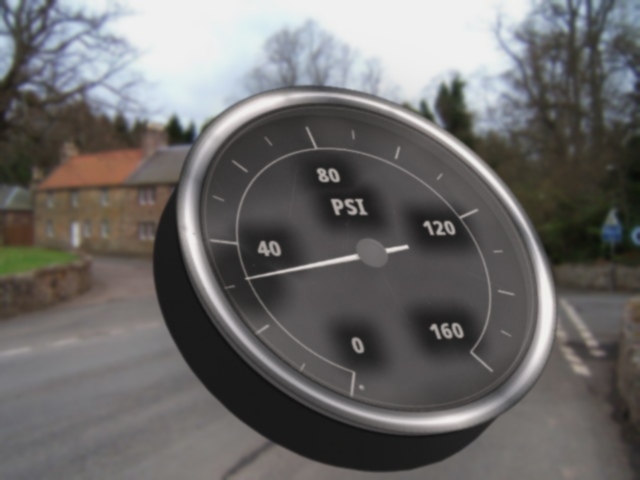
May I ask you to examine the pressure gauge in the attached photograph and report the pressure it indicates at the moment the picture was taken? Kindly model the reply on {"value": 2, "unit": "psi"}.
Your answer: {"value": 30, "unit": "psi"}
